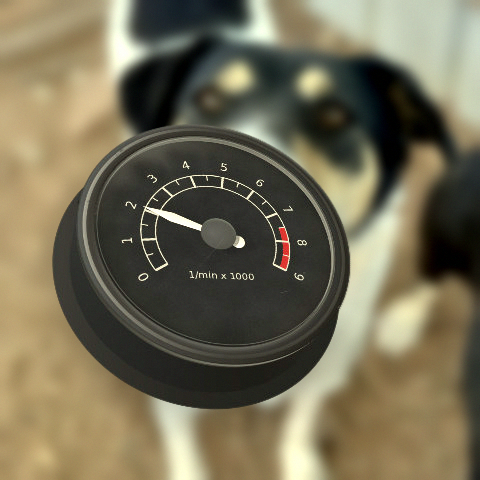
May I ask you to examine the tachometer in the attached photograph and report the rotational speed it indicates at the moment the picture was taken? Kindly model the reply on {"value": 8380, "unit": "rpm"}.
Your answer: {"value": 2000, "unit": "rpm"}
